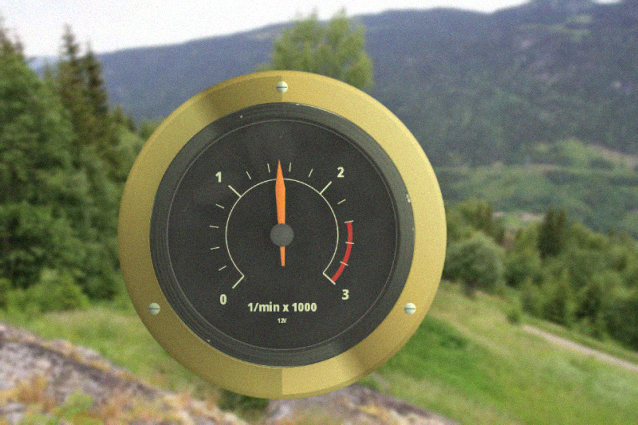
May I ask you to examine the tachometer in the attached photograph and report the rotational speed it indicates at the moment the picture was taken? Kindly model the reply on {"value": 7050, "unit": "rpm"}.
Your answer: {"value": 1500, "unit": "rpm"}
